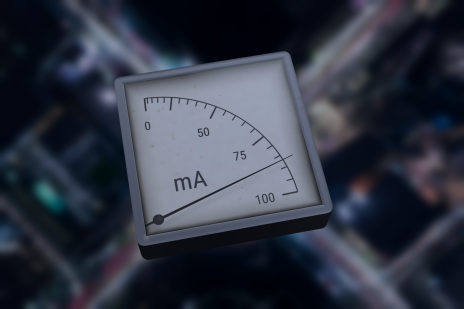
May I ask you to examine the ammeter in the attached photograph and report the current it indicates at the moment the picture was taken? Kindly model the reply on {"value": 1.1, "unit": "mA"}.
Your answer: {"value": 87.5, "unit": "mA"}
